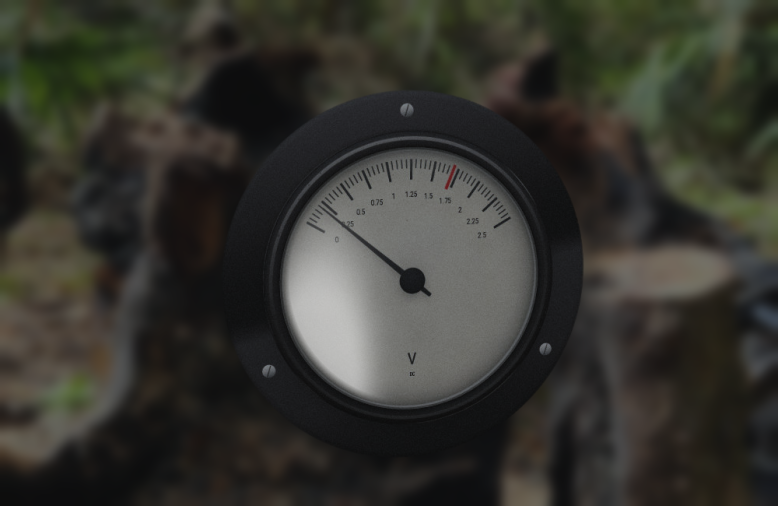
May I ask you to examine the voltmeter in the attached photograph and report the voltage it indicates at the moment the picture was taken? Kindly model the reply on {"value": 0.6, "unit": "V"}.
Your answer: {"value": 0.2, "unit": "V"}
